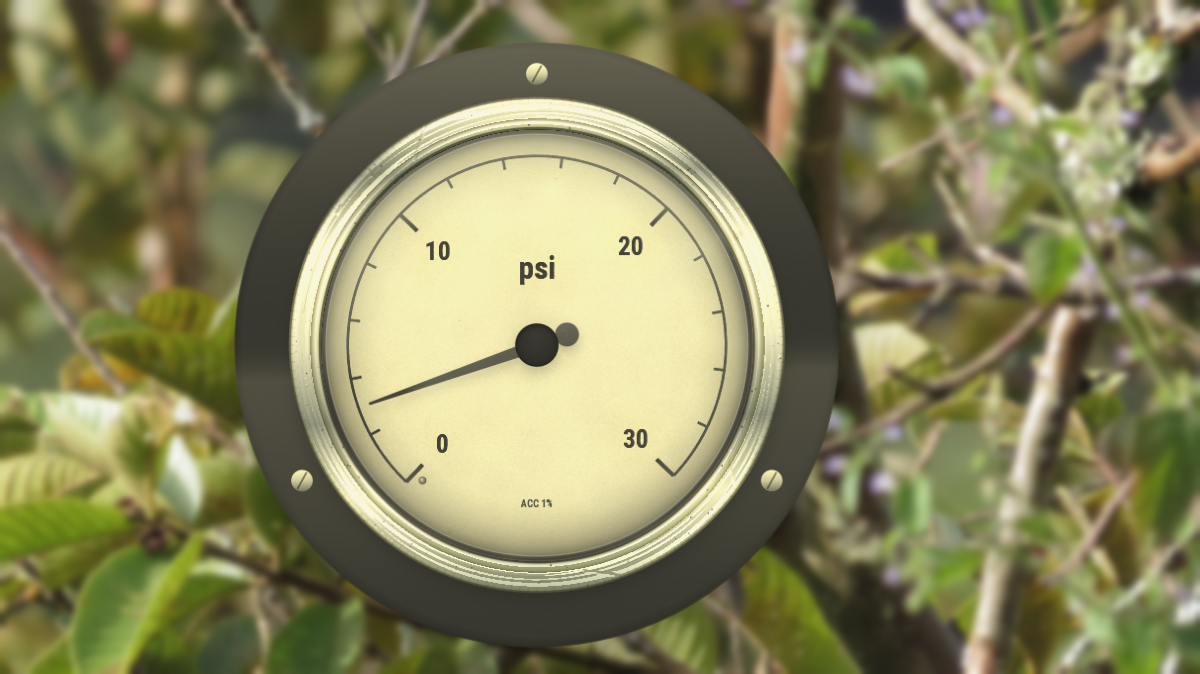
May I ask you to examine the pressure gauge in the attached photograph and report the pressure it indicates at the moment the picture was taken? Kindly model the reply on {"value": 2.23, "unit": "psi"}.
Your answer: {"value": 3, "unit": "psi"}
